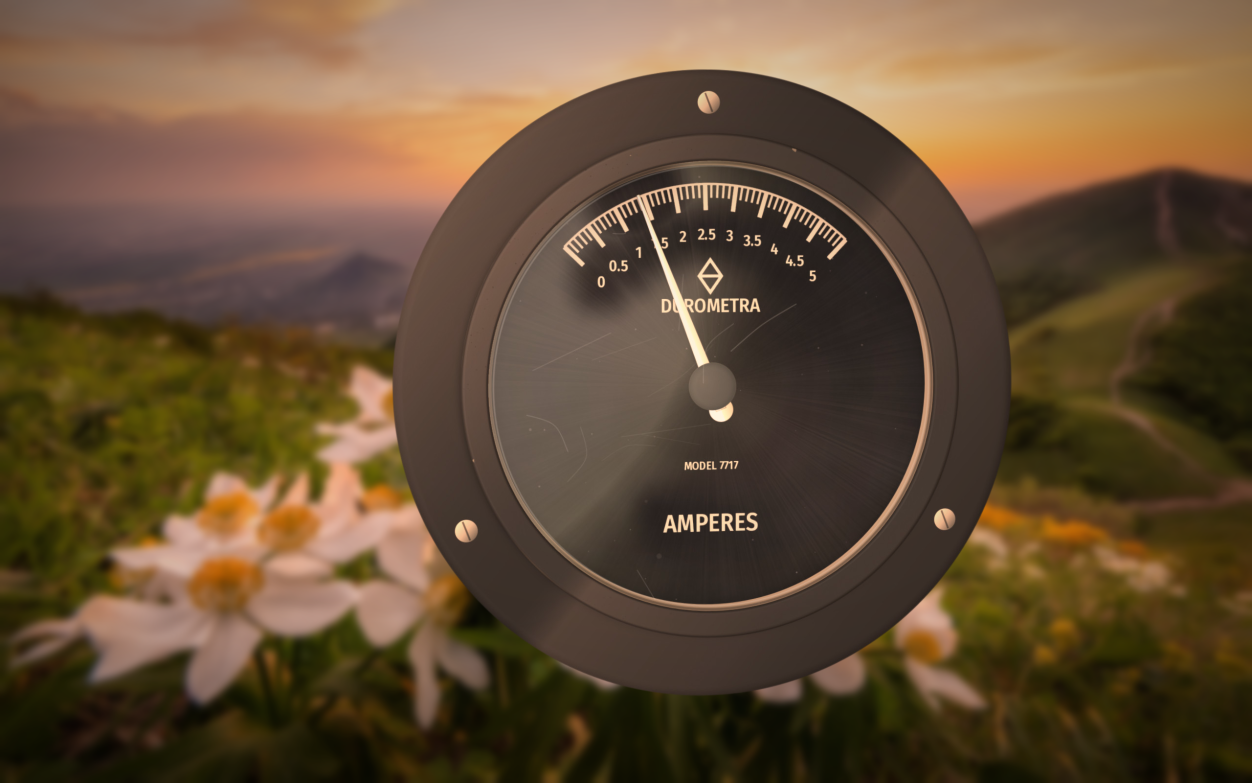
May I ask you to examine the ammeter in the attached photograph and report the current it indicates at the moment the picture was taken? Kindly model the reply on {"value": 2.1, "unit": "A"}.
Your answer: {"value": 1.4, "unit": "A"}
